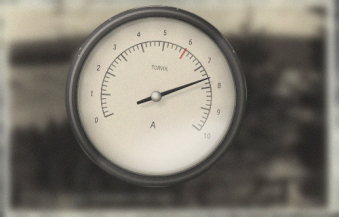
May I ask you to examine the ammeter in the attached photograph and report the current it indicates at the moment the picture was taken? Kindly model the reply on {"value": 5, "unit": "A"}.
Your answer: {"value": 7.6, "unit": "A"}
